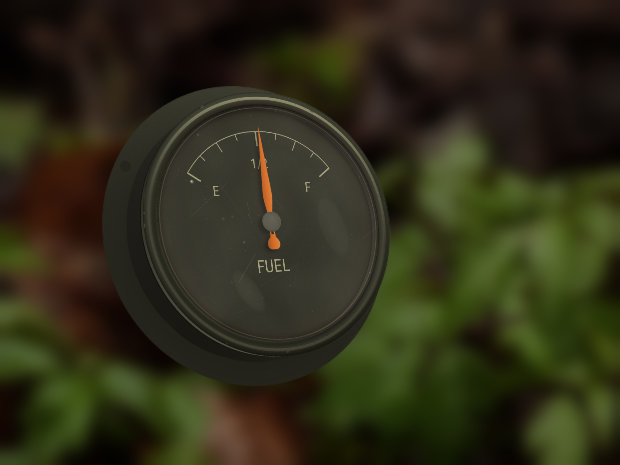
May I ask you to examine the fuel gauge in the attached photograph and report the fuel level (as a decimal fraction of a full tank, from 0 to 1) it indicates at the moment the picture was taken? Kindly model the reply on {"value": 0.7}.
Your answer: {"value": 0.5}
